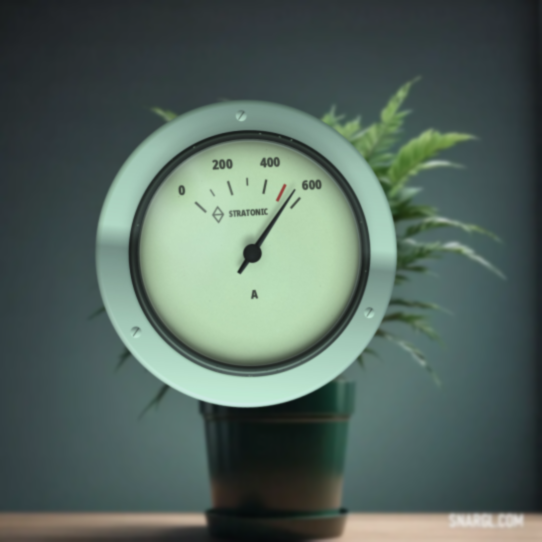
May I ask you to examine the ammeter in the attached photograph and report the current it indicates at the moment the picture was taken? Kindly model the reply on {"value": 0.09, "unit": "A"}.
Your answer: {"value": 550, "unit": "A"}
